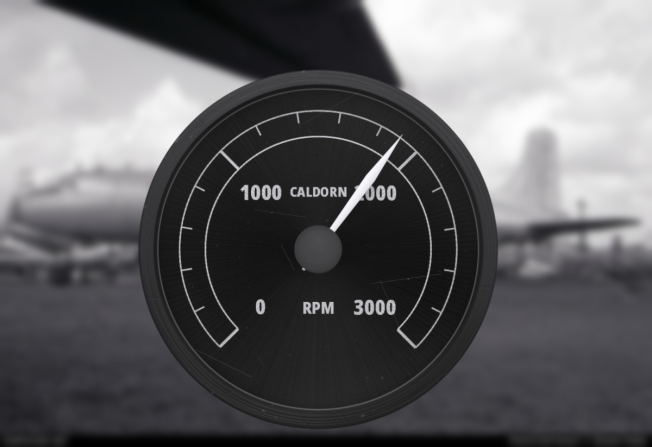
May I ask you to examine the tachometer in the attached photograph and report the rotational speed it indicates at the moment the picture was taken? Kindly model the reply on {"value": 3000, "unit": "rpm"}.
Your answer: {"value": 1900, "unit": "rpm"}
